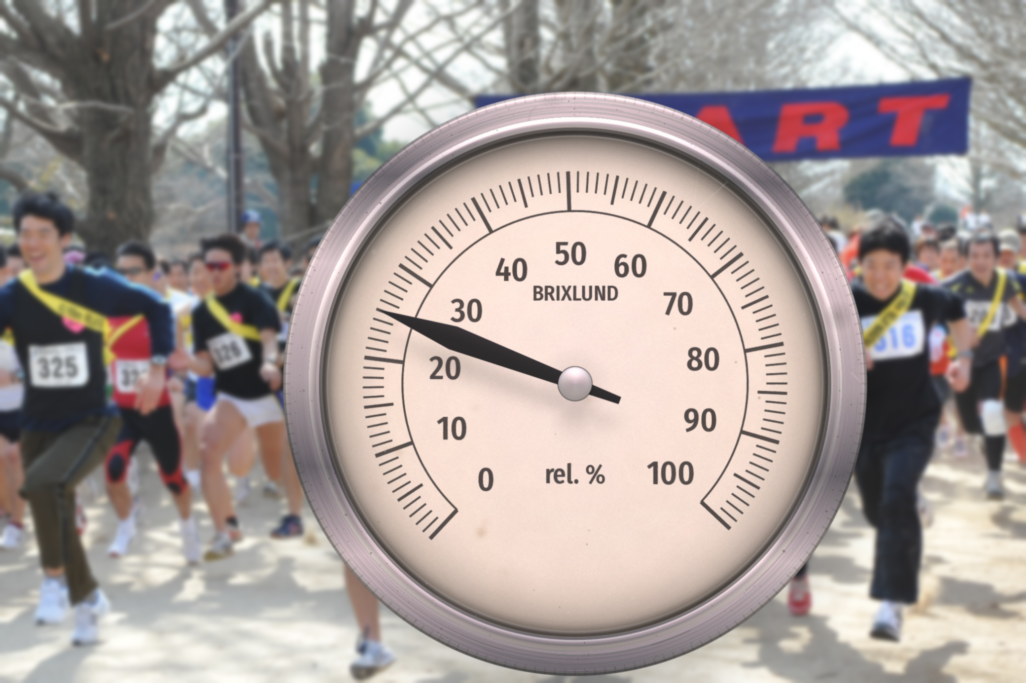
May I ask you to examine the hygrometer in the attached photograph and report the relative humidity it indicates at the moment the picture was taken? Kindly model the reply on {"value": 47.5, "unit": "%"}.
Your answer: {"value": 25, "unit": "%"}
